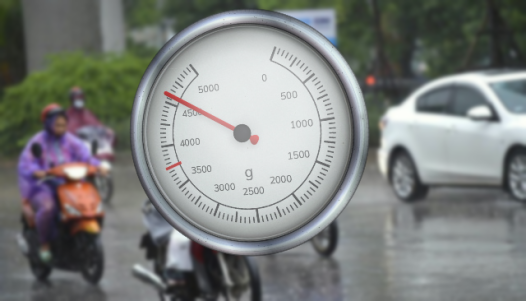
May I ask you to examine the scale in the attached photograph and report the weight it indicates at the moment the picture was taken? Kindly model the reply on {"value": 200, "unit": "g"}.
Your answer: {"value": 4600, "unit": "g"}
